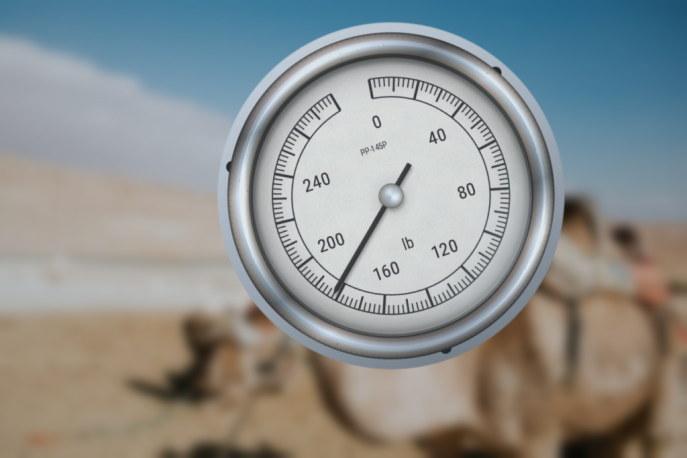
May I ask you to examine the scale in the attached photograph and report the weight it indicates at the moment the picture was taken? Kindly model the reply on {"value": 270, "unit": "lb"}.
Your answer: {"value": 182, "unit": "lb"}
